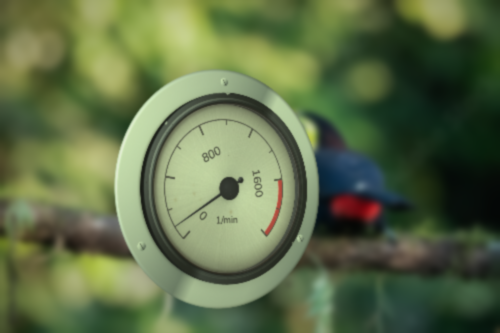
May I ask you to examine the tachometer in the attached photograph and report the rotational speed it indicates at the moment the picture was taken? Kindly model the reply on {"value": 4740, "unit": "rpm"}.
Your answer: {"value": 100, "unit": "rpm"}
